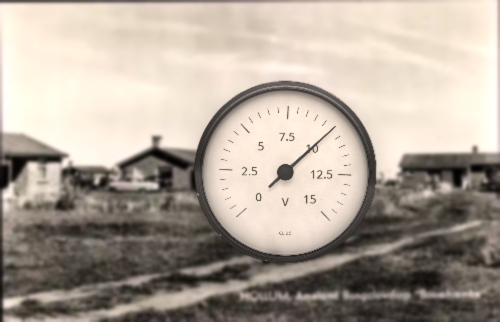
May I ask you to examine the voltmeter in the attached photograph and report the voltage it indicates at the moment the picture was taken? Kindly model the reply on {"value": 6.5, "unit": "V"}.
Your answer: {"value": 10, "unit": "V"}
